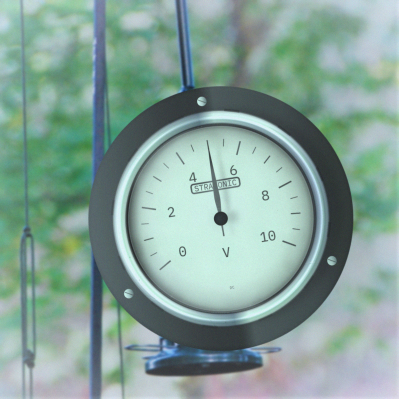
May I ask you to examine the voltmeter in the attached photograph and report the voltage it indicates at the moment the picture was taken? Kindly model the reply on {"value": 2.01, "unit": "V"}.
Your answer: {"value": 5, "unit": "V"}
